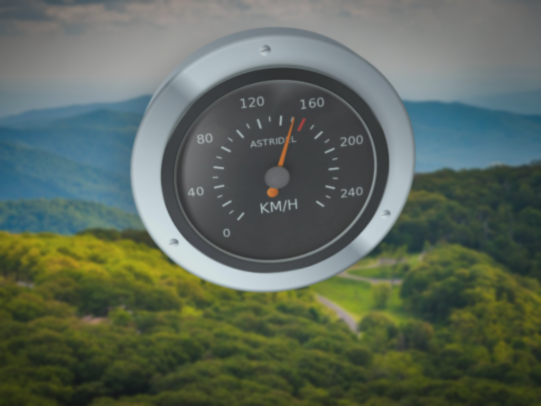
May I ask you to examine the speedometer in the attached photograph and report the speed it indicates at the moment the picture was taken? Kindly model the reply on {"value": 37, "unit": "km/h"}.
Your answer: {"value": 150, "unit": "km/h"}
